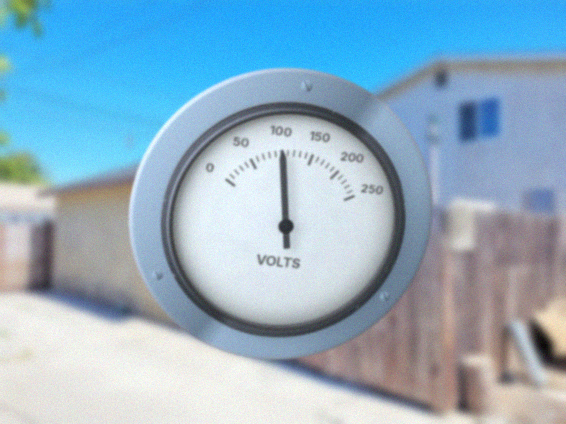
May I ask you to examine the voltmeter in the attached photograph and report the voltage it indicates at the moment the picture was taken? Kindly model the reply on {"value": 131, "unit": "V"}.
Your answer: {"value": 100, "unit": "V"}
